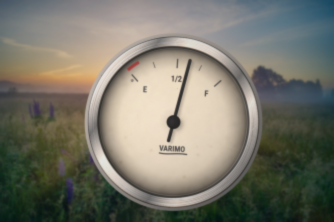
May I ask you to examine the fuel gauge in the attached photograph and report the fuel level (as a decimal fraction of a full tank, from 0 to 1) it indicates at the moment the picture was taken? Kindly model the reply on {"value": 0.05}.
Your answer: {"value": 0.625}
